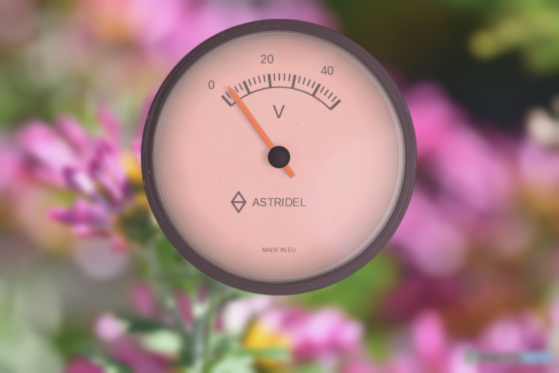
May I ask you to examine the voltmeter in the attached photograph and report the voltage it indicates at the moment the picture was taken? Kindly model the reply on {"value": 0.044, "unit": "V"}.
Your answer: {"value": 4, "unit": "V"}
